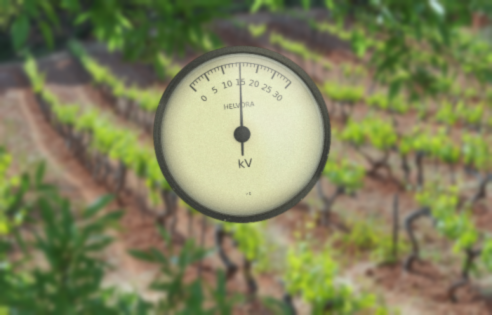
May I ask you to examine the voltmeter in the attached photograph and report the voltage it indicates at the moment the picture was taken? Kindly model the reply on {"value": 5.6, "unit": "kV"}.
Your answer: {"value": 15, "unit": "kV"}
